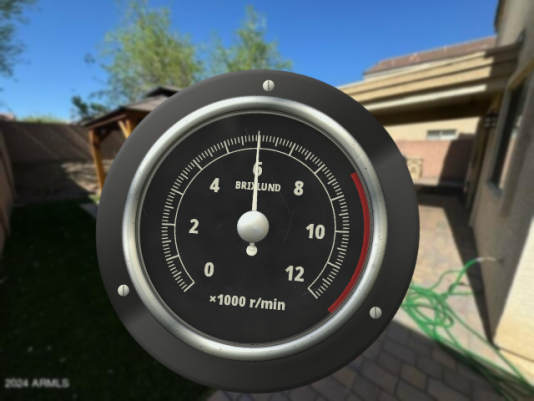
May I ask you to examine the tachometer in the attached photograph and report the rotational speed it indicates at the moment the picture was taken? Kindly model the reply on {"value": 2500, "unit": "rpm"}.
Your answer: {"value": 6000, "unit": "rpm"}
